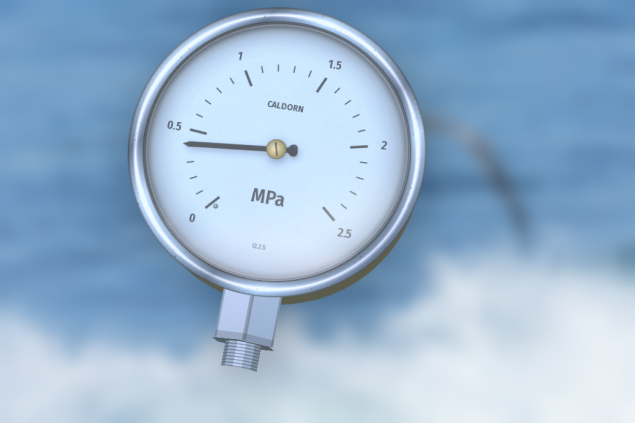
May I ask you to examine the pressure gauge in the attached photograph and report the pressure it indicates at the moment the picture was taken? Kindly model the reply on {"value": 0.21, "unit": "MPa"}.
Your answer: {"value": 0.4, "unit": "MPa"}
